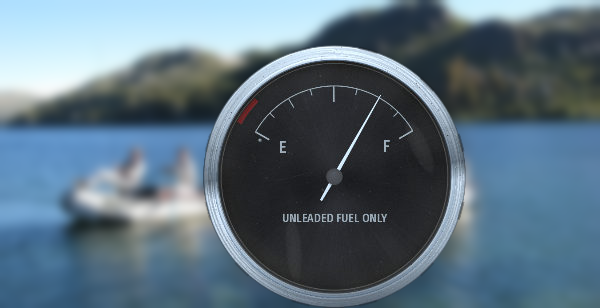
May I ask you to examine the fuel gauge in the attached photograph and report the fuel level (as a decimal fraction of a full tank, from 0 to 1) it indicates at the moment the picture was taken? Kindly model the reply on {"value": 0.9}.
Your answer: {"value": 0.75}
